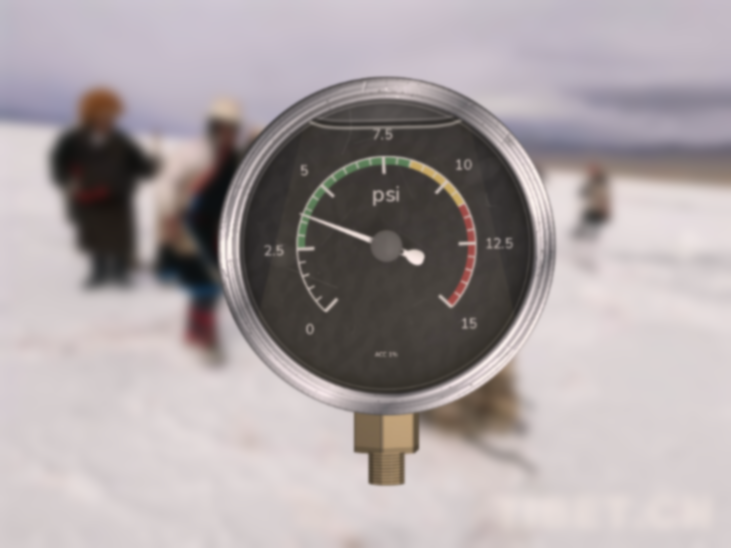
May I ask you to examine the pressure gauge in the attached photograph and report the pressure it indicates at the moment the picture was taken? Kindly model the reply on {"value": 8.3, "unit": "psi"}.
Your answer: {"value": 3.75, "unit": "psi"}
